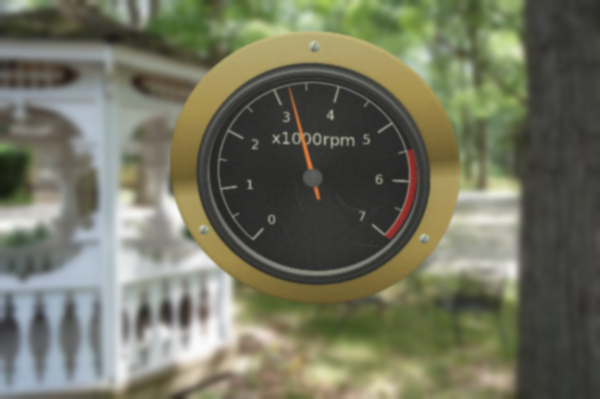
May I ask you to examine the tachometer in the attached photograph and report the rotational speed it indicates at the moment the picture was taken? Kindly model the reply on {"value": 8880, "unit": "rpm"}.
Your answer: {"value": 3250, "unit": "rpm"}
